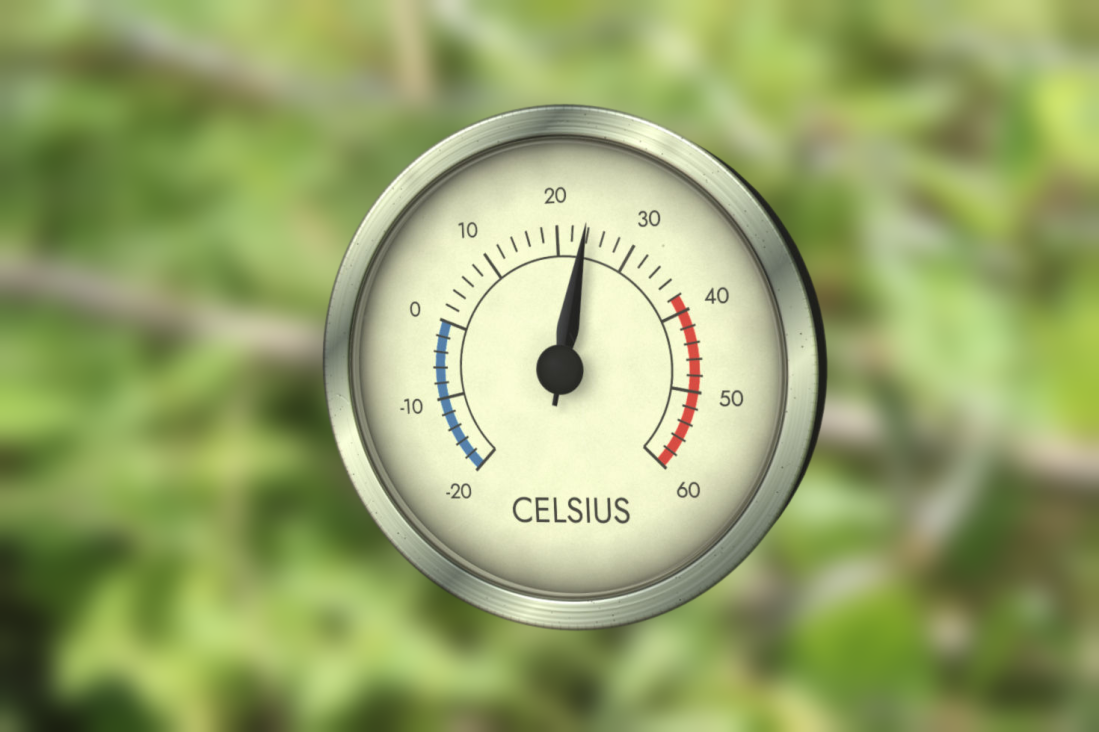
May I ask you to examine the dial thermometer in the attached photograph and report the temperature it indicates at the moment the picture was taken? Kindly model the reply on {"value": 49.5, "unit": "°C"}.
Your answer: {"value": 24, "unit": "°C"}
